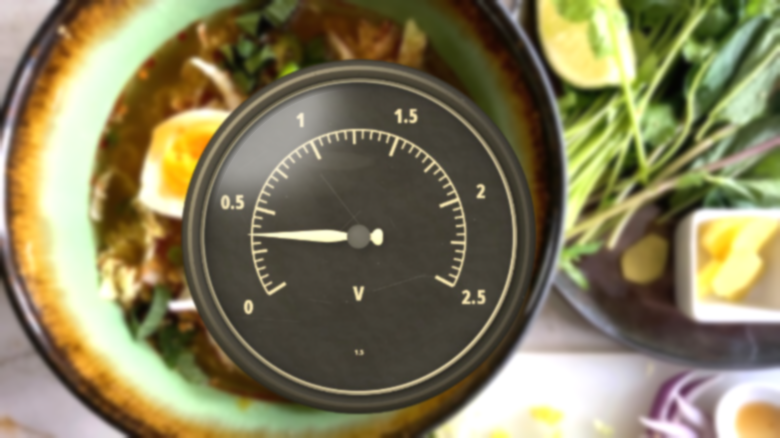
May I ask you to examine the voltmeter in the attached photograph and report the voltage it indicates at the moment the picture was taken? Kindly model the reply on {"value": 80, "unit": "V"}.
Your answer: {"value": 0.35, "unit": "V"}
